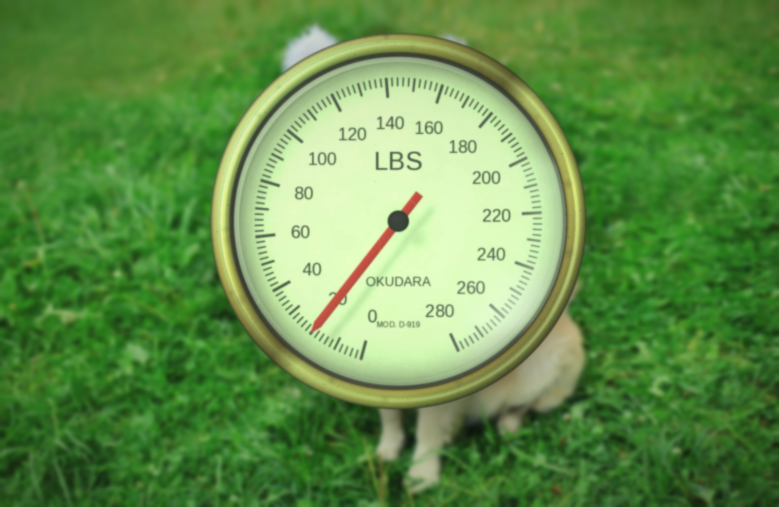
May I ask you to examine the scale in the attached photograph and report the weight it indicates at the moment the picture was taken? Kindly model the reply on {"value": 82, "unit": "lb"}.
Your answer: {"value": 20, "unit": "lb"}
